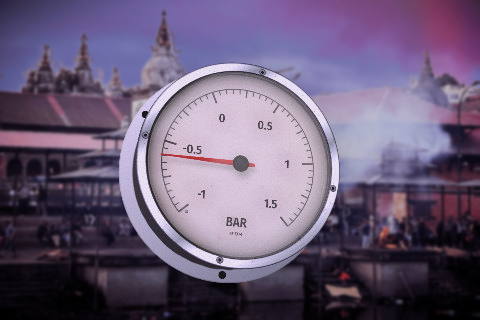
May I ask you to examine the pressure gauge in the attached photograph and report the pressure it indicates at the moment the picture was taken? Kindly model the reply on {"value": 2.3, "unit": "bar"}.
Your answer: {"value": -0.6, "unit": "bar"}
